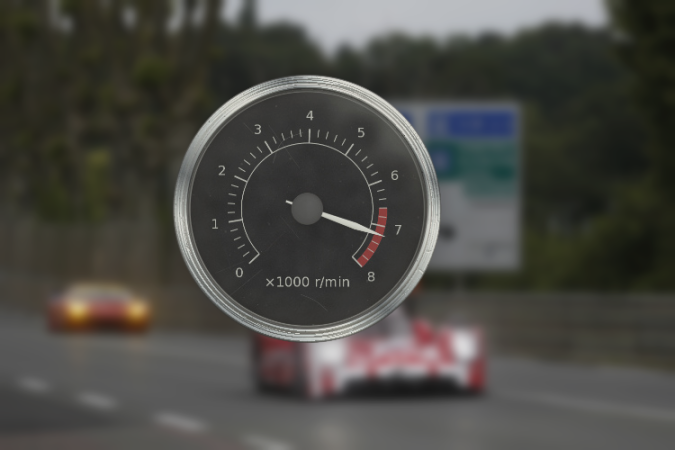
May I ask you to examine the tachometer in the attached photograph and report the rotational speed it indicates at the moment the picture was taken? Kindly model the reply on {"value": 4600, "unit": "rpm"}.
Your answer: {"value": 7200, "unit": "rpm"}
